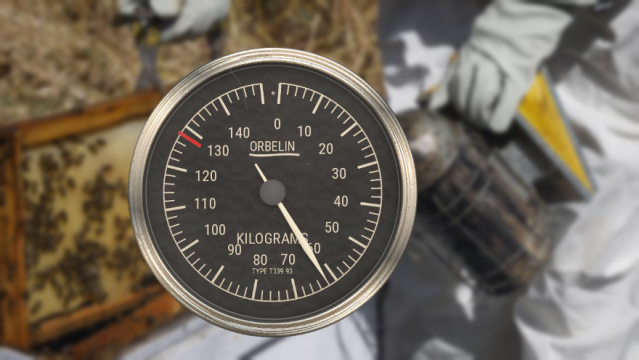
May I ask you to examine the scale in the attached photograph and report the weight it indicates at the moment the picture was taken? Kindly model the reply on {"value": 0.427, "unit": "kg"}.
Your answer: {"value": 62, "unit": "kg"}
